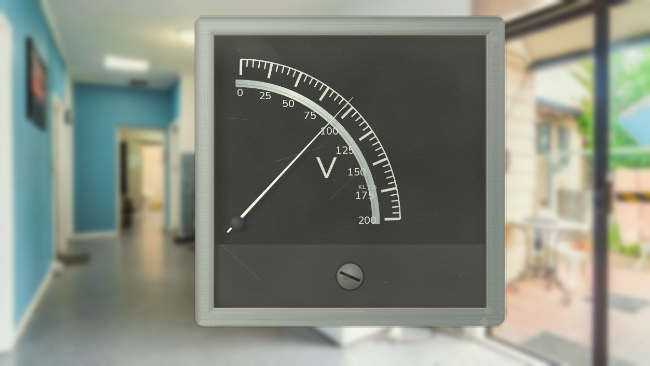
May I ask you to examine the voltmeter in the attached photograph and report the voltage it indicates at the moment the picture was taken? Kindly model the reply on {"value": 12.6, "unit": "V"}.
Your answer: {"value": 95, "unit": "V"}
